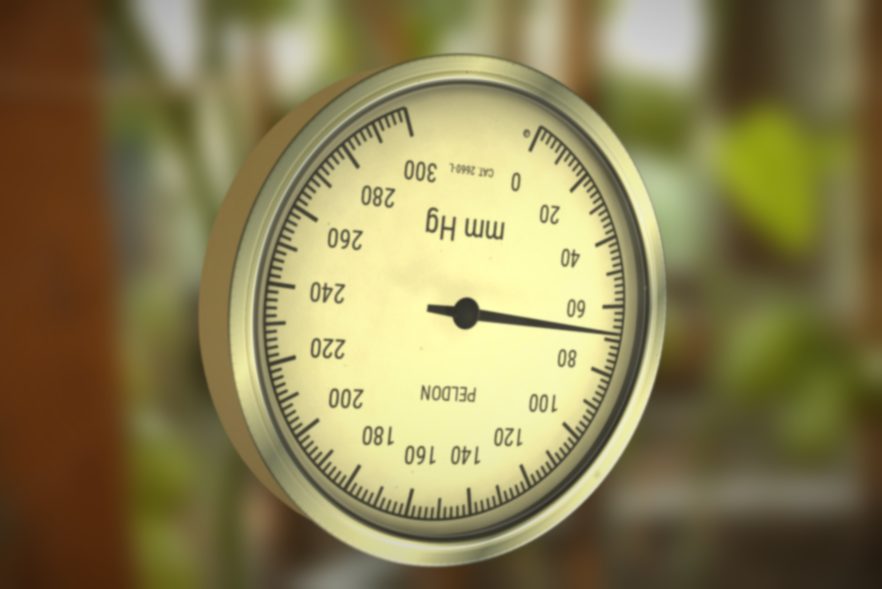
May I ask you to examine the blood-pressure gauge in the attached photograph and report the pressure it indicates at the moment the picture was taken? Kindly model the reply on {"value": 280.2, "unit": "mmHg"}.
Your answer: {"value": 68, "unit": "mmHg"}
